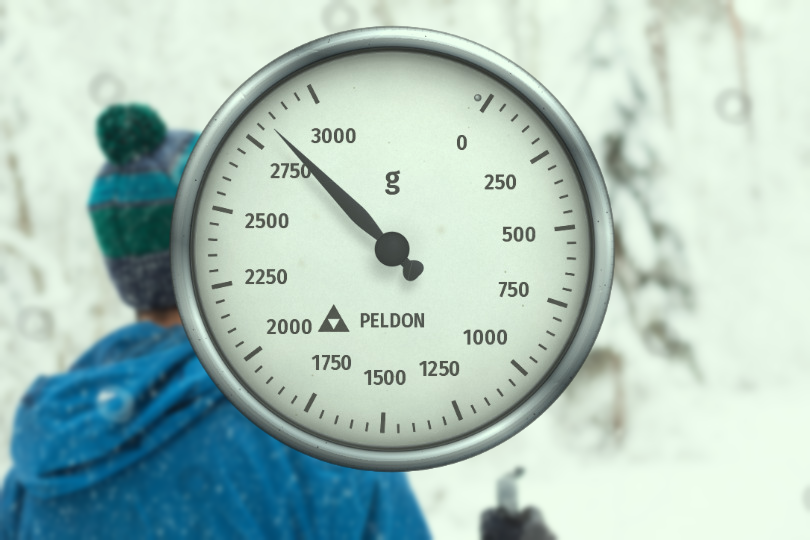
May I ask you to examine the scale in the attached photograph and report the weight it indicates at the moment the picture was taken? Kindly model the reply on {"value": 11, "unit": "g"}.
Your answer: {"value": 2825, "unit": "g"}
